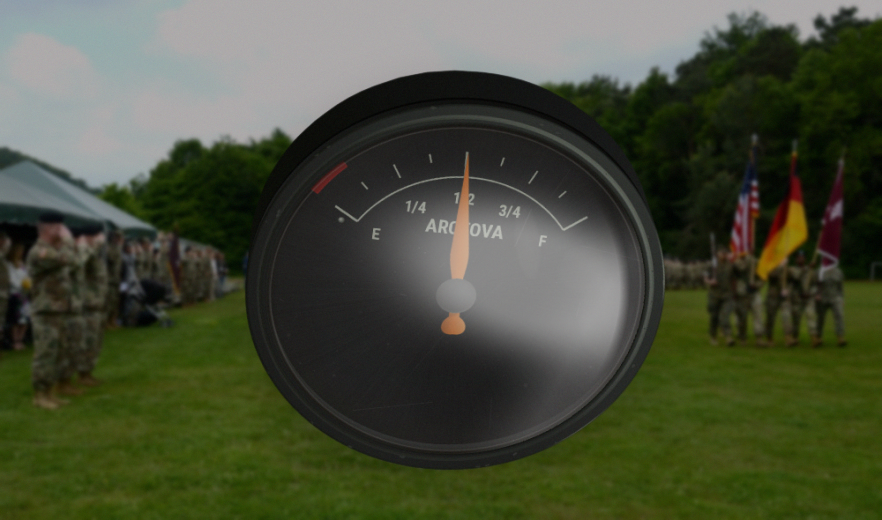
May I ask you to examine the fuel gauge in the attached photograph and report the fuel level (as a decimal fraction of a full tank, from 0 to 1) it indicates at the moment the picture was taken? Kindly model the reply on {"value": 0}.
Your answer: {"value": 0.5}
